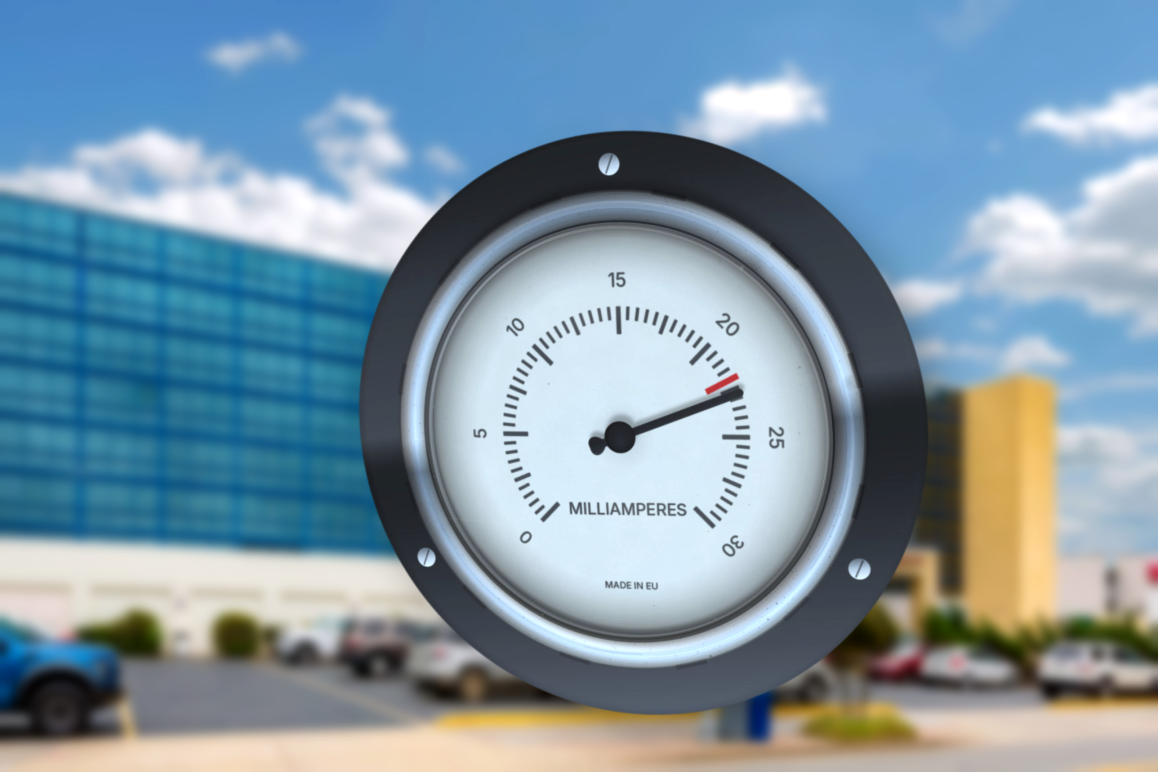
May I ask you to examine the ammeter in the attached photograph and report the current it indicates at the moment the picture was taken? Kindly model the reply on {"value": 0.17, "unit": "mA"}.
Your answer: {"value": 22.75, "unit": "mA"}
